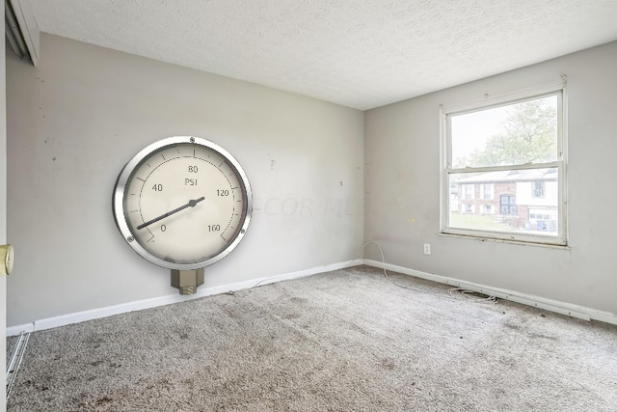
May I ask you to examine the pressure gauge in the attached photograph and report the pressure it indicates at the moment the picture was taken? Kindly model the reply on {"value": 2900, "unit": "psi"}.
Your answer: {"value": 10, "unit": "psi"}
